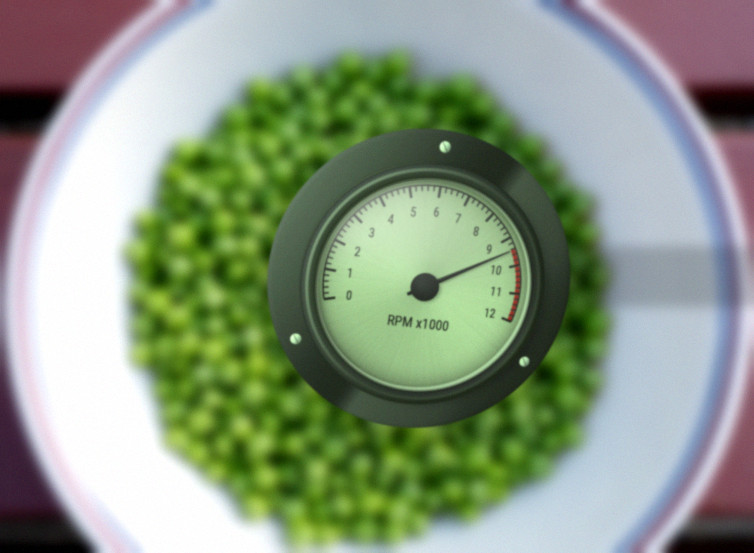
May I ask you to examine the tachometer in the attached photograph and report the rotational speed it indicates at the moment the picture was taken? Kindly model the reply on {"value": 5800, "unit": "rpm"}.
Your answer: {"value": 9400, "unit": "rpm"}
